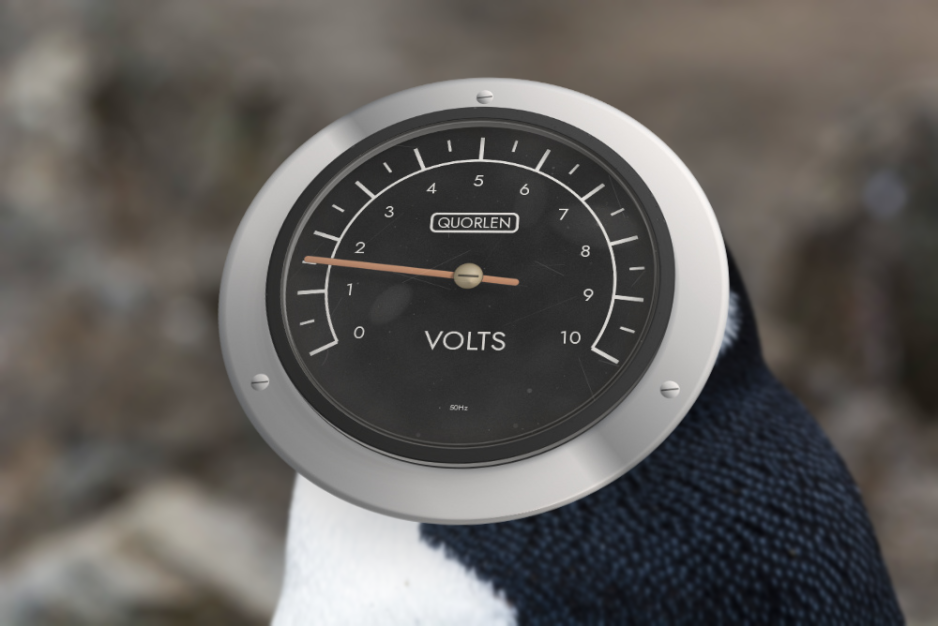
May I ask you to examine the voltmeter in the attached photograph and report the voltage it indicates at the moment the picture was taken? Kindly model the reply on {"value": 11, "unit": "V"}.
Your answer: {"value": 1.5, "unit": "V"}
